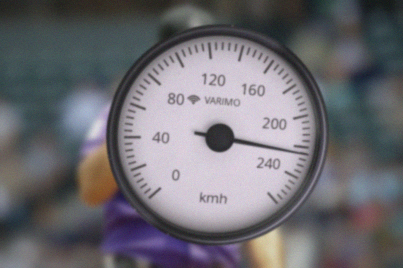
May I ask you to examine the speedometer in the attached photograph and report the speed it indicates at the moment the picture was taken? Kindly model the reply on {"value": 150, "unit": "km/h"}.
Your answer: {"value": 224, "unit": "km/h"}
